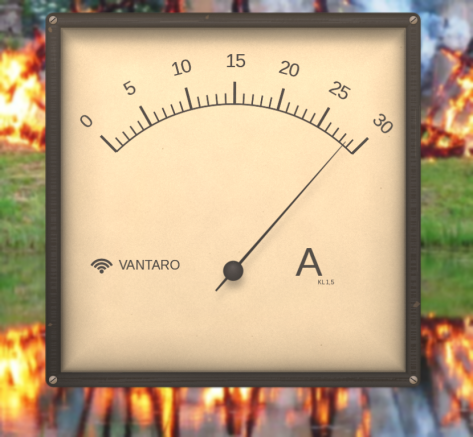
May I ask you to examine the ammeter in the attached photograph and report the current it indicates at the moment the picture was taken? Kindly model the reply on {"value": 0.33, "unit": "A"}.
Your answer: {"value": 28.5, "unit": "A"}
